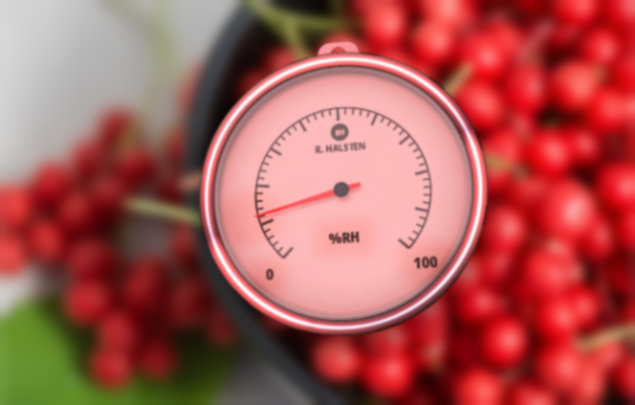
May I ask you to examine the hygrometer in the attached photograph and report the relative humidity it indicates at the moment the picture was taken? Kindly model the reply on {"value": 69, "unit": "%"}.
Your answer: {"value": 12, "unit": "%"}
